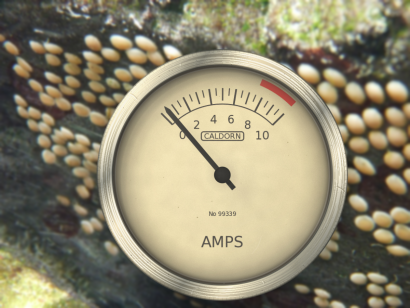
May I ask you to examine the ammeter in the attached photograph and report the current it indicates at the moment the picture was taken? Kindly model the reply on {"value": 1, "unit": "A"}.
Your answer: {"value": 0.5, "unit": "A"}
